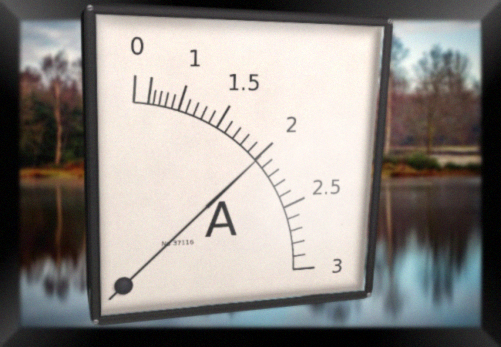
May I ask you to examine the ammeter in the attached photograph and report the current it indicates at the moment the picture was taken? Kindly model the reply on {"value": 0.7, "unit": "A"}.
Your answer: {"value": 2, "unit": "A"}
